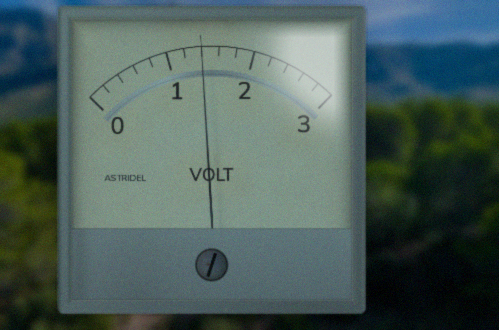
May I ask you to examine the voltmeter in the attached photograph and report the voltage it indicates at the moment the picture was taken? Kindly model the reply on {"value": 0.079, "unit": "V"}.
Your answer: {"value": 1.4, "unit": "V"}
